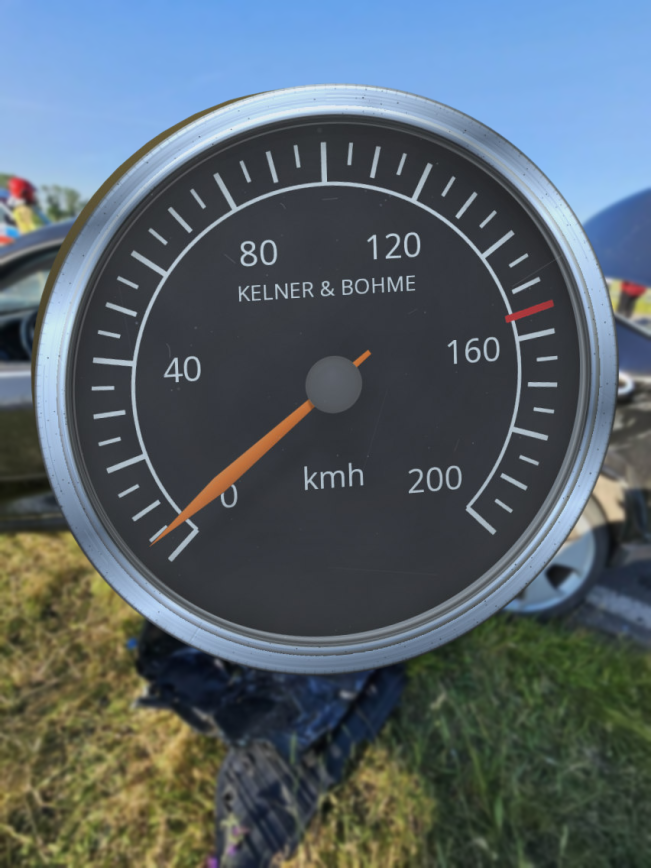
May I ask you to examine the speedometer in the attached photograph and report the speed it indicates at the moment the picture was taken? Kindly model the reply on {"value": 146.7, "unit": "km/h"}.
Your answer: {"value": 5, "unit": "km/h"}
